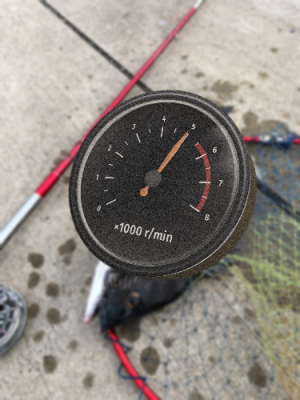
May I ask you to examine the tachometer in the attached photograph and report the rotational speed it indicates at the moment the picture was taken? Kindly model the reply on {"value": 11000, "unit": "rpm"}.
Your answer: {"value": 5000, "unit": "rpm"}
